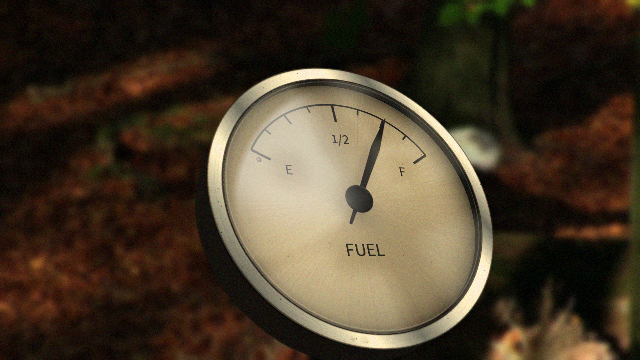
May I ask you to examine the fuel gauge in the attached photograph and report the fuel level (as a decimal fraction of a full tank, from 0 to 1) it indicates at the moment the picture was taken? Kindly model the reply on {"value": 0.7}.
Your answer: {"value": 0.75}
